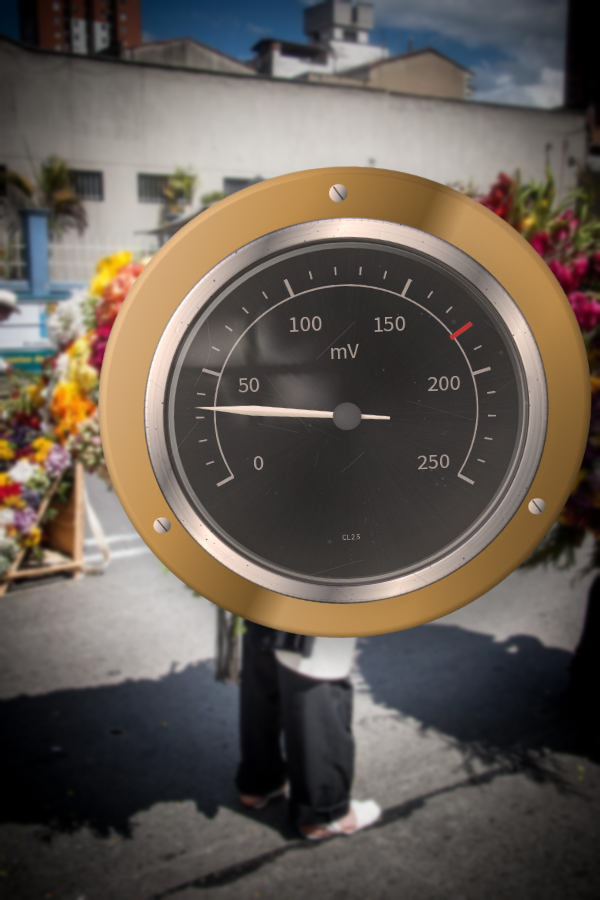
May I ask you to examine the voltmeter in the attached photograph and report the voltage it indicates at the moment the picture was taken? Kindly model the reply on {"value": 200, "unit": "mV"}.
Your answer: {"value": 35, "unit": "mV"}
